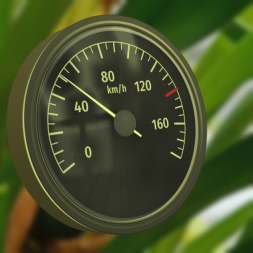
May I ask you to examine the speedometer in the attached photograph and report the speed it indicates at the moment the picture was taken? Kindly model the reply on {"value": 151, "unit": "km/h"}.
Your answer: {"value": 50, "unit": "km/h"}
